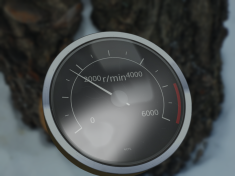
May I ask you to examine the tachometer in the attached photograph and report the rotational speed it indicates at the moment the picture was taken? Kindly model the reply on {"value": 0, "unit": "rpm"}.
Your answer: {"value": 1750, "unit": "rpm"}
